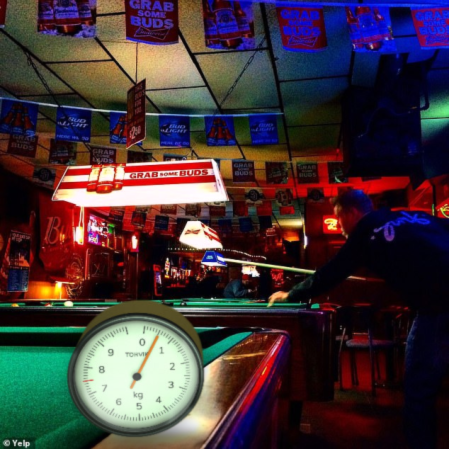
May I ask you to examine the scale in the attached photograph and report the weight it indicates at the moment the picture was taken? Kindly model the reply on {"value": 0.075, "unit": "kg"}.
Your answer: {"value": 0.5, "unit": "kg"}
